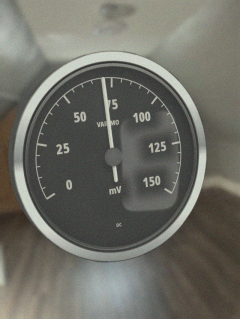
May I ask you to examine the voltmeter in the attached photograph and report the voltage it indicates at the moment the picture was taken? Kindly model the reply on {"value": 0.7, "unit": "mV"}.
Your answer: {"value": 70, "unit": "mV"}
